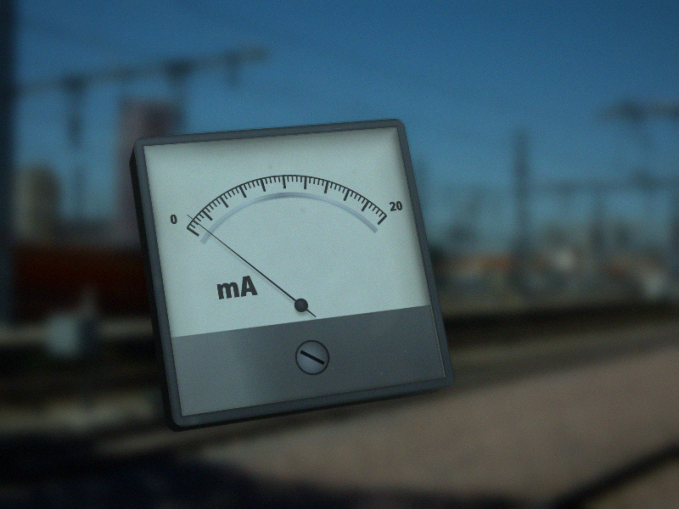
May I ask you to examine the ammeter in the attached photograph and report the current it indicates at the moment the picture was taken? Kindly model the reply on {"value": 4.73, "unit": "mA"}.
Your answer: {"value": 0.8, "unit": "mA"}
